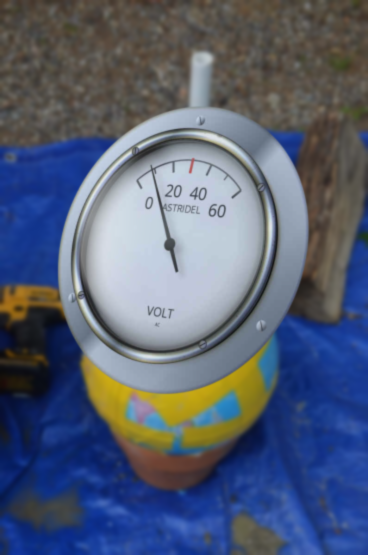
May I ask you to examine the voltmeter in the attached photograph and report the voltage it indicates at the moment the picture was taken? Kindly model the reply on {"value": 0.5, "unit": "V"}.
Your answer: {"value": 10, "unit": "V"}
